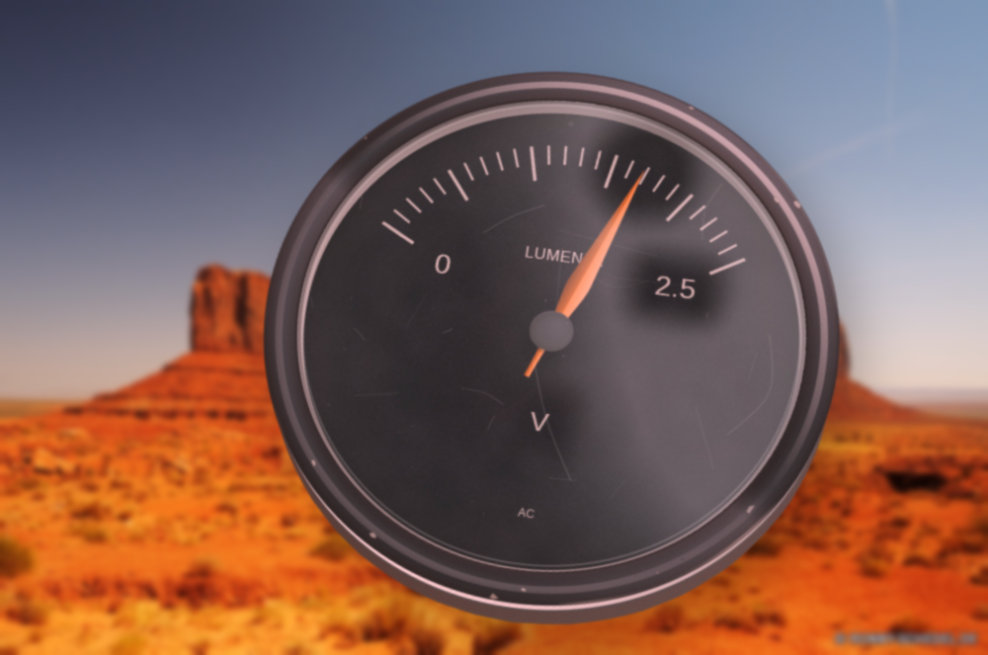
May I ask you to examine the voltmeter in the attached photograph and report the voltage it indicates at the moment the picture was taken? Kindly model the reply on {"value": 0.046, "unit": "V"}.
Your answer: {"value": 1.7, "unit": "V"}
